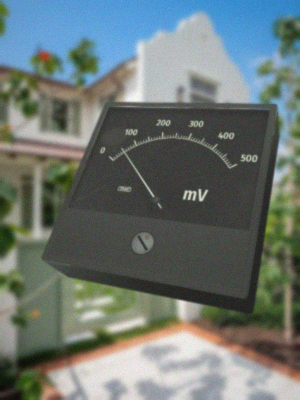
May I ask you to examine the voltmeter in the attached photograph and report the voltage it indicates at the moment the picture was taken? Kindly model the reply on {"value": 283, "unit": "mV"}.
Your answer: {"value": 50, "unit": "mV"}
